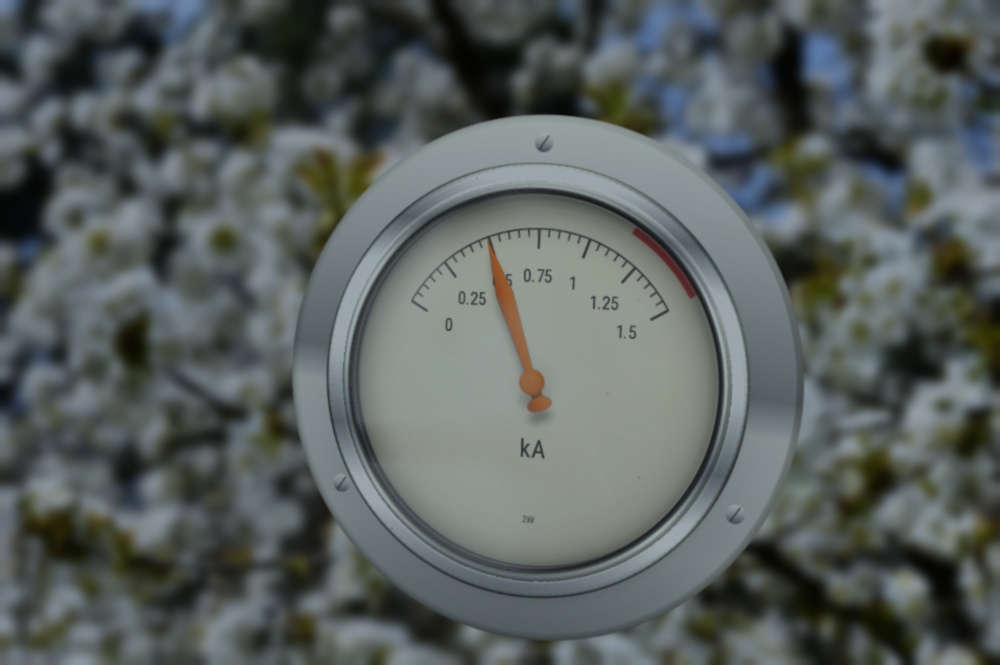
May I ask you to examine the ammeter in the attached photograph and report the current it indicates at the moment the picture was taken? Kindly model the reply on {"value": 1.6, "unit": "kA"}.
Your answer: {"value": 0.5, "unit": "kA"}
